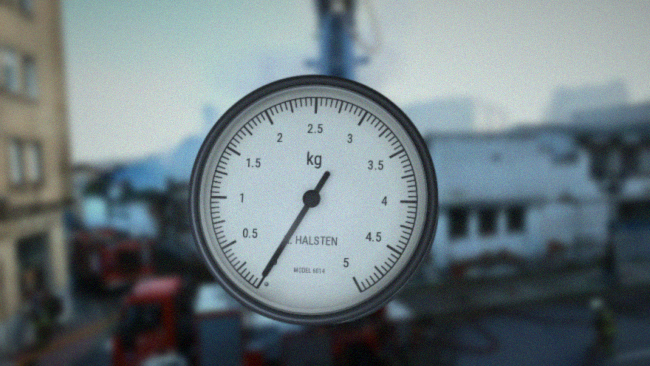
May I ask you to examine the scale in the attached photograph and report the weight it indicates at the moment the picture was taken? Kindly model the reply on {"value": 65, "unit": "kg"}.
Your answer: {"value": 0, "unit": "kg"}
